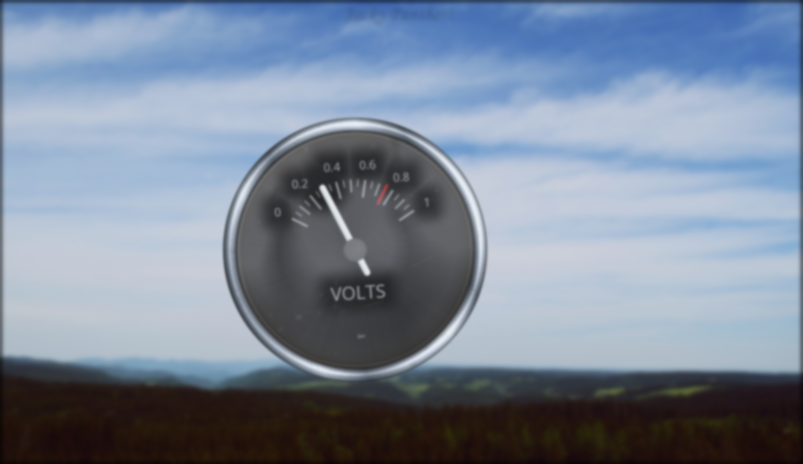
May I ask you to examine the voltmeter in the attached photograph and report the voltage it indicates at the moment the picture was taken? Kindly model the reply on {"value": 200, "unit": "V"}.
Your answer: {"value": 0.3, "unit": "V"}
